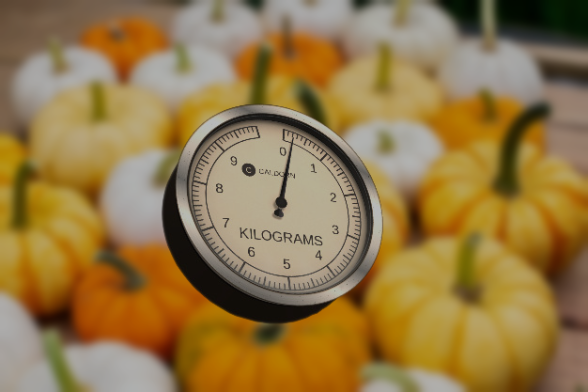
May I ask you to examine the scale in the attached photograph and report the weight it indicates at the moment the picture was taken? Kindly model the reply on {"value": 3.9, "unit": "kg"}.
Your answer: {"value": 0.2, "unit": "kg"}
